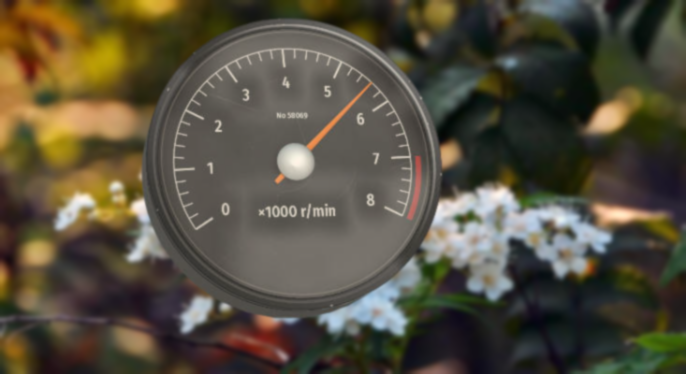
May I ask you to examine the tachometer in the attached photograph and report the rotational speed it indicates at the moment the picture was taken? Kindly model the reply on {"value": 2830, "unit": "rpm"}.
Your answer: {"value": 5600, "unit": "rpm"}
